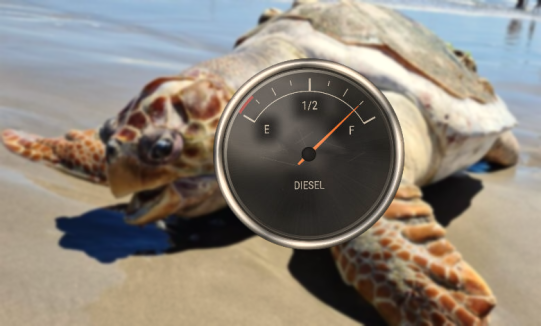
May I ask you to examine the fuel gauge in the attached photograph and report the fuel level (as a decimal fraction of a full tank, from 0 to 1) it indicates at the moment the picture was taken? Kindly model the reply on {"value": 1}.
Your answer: {"value": 0.875}
